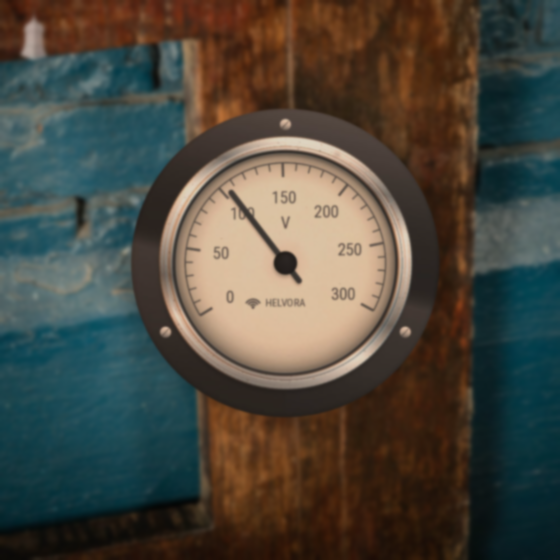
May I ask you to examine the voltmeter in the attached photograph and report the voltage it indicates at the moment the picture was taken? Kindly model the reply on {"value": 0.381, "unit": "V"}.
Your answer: {"value": 105, "unit": "V"}
